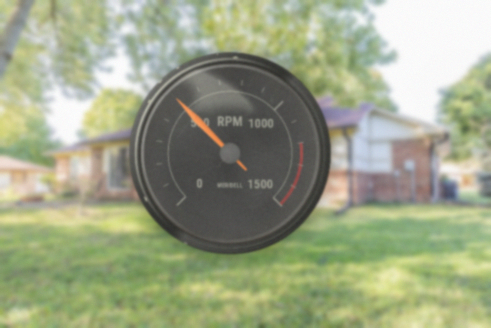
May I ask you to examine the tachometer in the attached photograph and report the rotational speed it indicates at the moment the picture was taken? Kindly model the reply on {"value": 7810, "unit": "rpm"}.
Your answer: {"value": 500, "unit": "rpm"}
